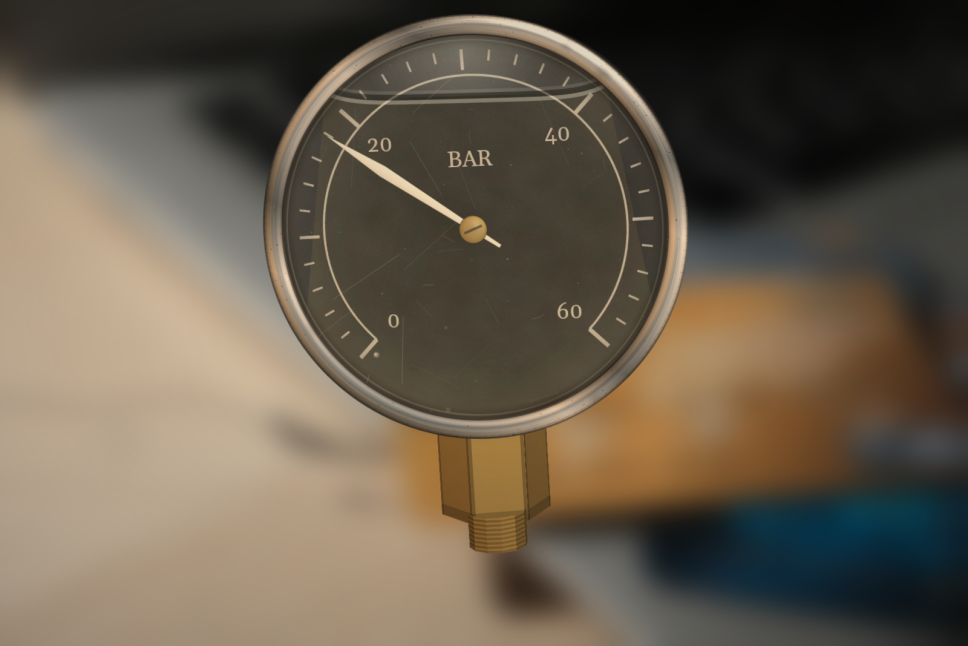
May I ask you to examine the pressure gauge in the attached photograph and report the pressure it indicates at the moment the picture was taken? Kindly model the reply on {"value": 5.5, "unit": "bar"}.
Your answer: {"value": 18, "unit": "bar"}
